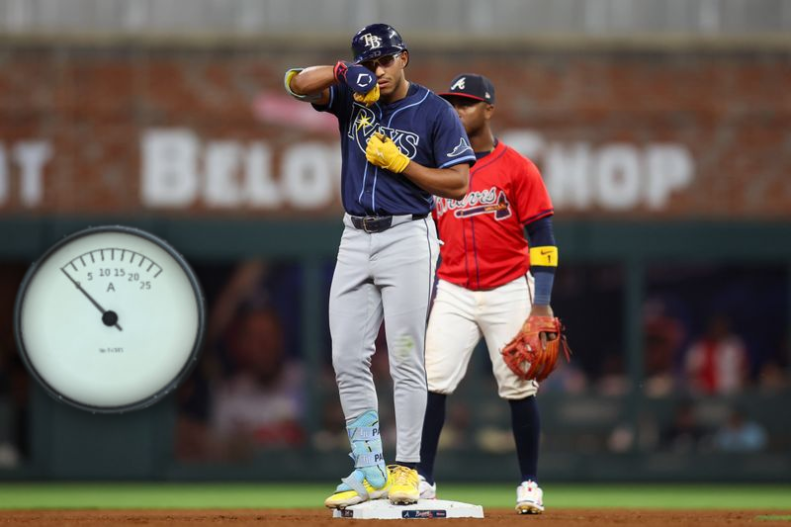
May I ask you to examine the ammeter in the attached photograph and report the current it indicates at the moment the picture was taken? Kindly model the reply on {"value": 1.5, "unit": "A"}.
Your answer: {"value": 0, "unit": "A"}
